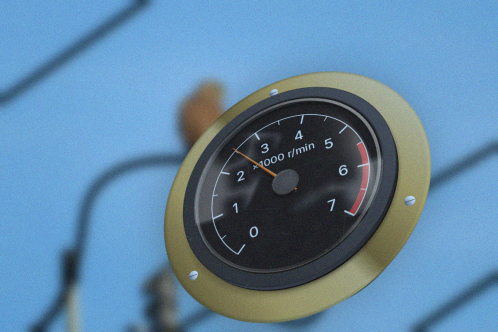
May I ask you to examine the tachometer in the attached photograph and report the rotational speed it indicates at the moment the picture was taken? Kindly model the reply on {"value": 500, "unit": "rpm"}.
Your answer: {"value": 2500, "unit": "rpm"}
